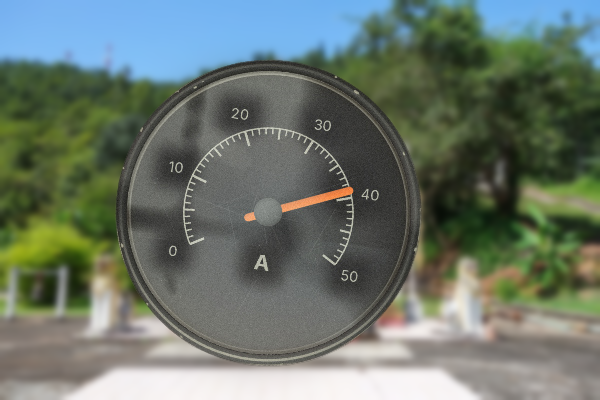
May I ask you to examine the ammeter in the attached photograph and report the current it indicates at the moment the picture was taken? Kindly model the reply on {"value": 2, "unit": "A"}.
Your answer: {"value": 39, "unit": "A"}
